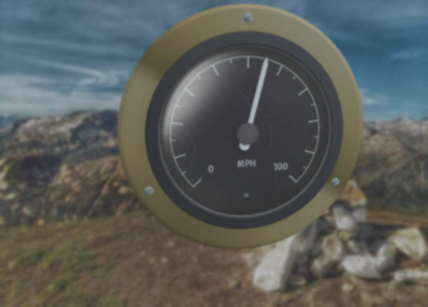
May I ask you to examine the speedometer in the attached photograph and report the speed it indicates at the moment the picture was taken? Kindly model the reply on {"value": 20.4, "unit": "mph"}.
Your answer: {"value": 55, "unit": "mph"}
